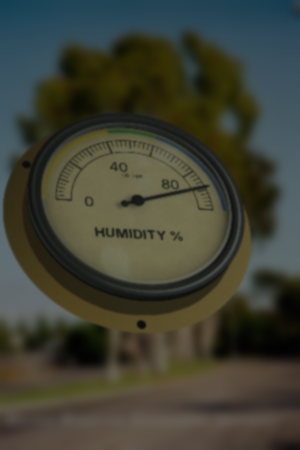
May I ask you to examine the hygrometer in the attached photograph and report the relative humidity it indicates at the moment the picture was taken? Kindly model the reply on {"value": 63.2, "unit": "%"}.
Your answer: {"value": 90, "unit": "%"}
